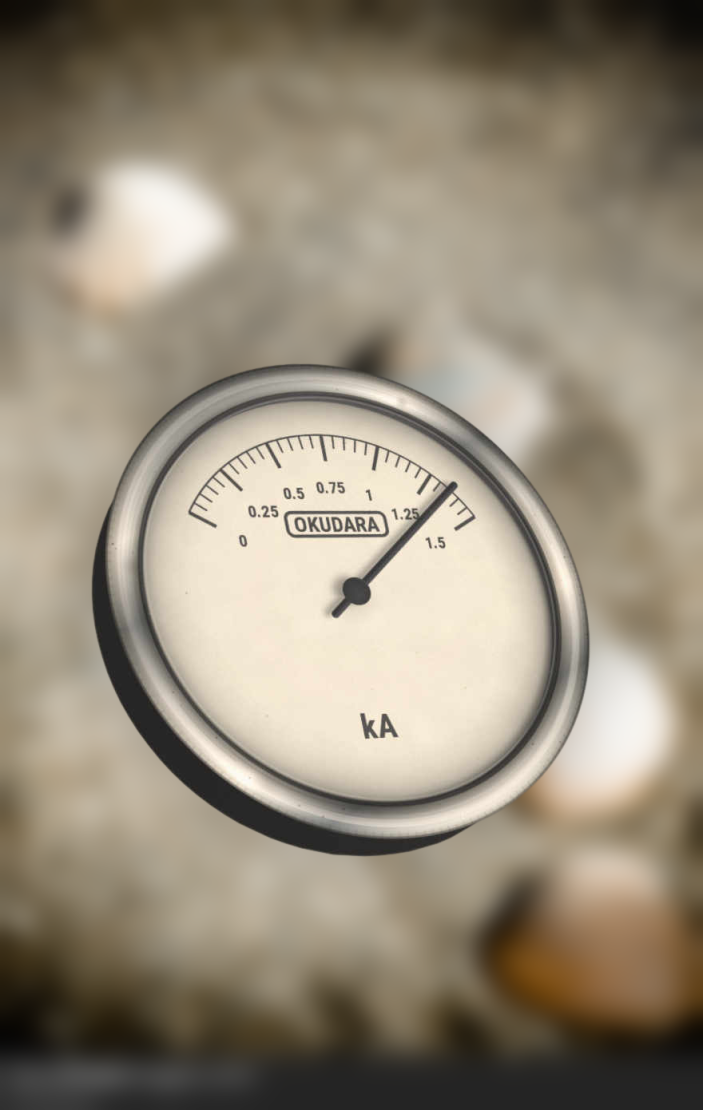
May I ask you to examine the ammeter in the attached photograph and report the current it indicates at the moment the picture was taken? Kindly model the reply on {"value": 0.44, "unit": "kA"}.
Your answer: {"value": 1.35, "unit": "kA"}
